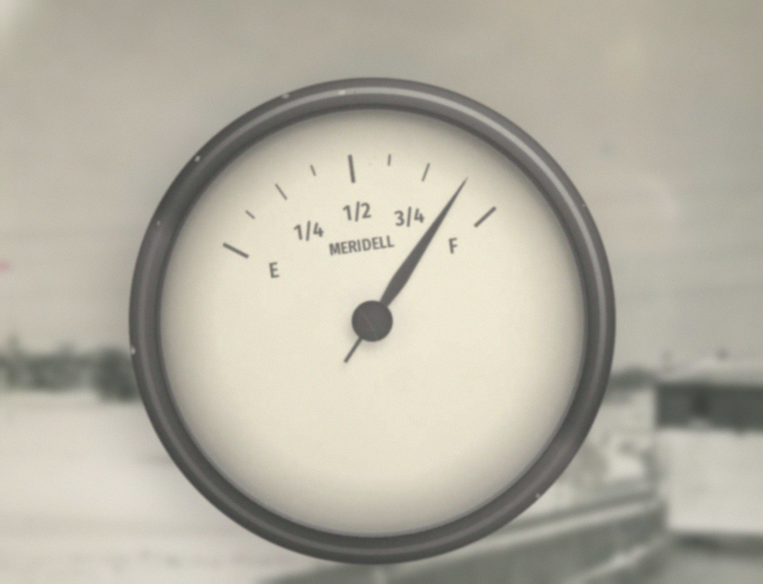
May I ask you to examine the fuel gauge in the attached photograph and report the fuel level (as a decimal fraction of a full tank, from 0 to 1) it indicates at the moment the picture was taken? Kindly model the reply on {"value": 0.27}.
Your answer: {"value": 0.875}
